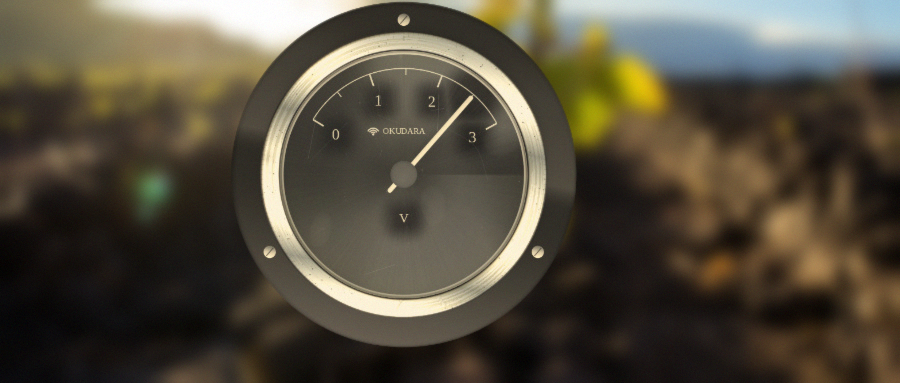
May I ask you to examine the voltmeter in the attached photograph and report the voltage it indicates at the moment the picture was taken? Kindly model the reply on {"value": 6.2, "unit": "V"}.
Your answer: {"value": 2.5, "unit": "V"}
